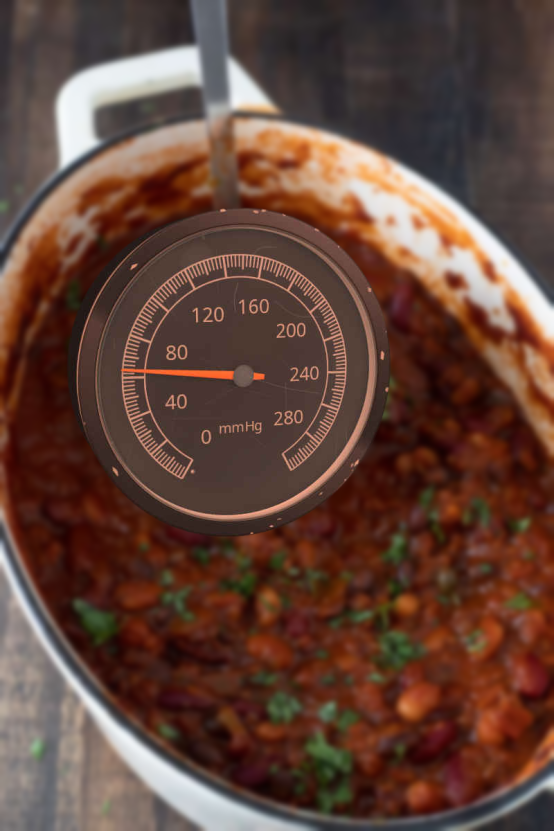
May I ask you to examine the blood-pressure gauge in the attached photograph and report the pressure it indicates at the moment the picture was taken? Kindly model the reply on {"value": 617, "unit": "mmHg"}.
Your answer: {"value": 64, "unit": "mmHg"}
